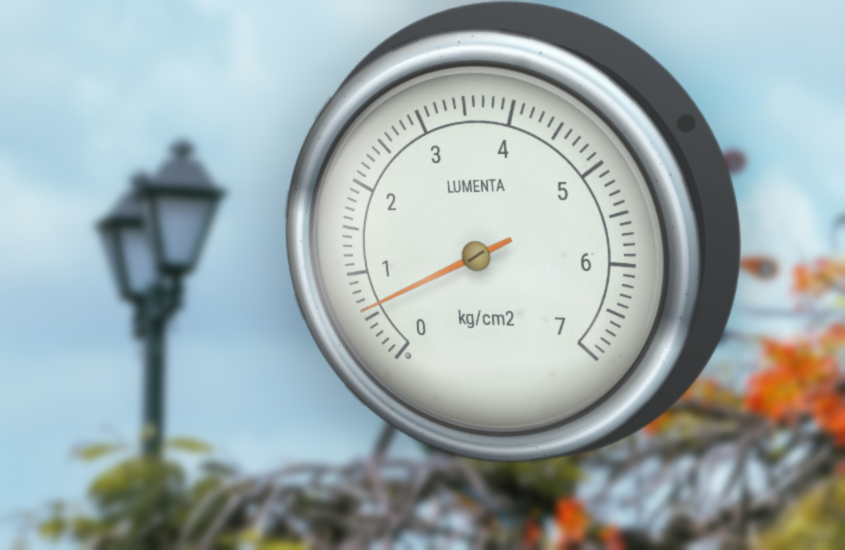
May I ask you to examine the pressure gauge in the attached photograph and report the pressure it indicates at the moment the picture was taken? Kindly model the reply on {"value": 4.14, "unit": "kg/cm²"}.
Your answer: {"value": 0.6, "unit": "kg/cm²"}
